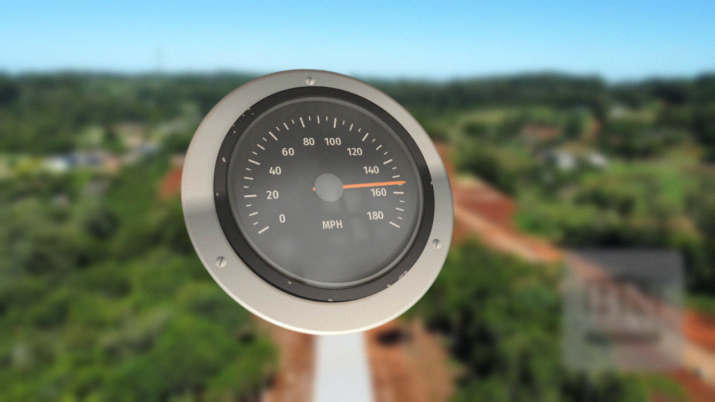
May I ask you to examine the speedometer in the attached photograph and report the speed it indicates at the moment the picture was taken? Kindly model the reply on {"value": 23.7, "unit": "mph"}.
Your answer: {"value": 155, "unit": "mph"}
